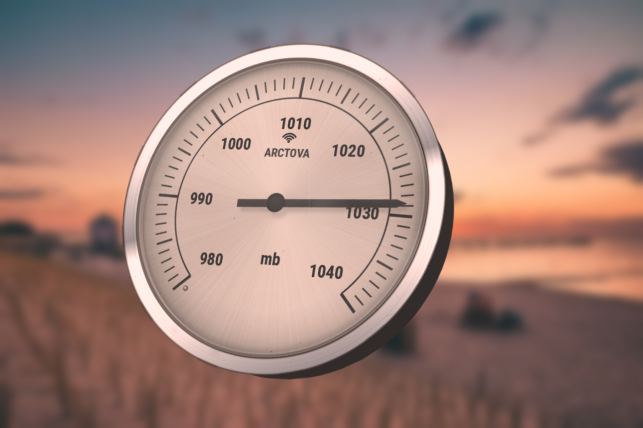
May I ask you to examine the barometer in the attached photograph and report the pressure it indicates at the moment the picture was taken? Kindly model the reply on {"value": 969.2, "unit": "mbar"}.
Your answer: {"value": 1029, "unit": "mbar"}
